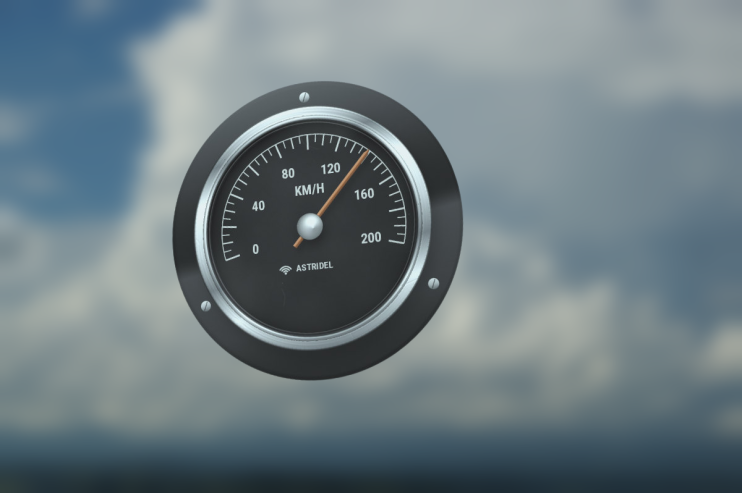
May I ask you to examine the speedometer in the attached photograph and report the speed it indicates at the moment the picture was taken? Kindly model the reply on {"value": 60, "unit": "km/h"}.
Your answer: {"value": 140, "unit": "km/h"}
